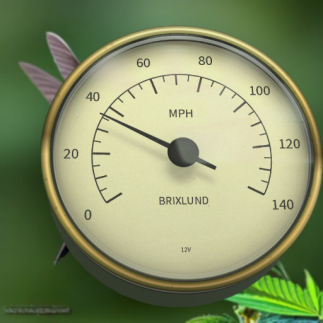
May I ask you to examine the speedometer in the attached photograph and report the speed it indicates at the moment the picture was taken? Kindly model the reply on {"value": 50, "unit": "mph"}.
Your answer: {"value": 35, "unit": "mph"}
